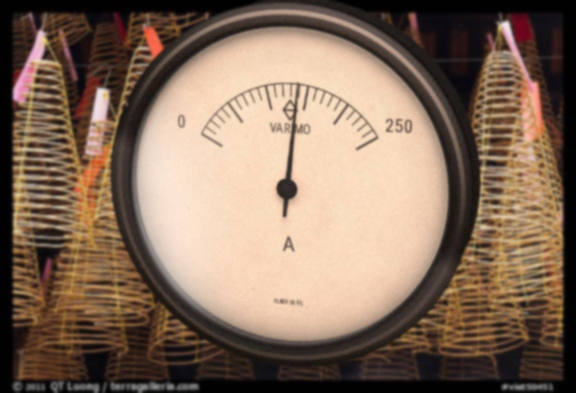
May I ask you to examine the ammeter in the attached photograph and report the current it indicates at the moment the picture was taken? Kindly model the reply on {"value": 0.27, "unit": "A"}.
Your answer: {"value": 140, "unit": "A"}
